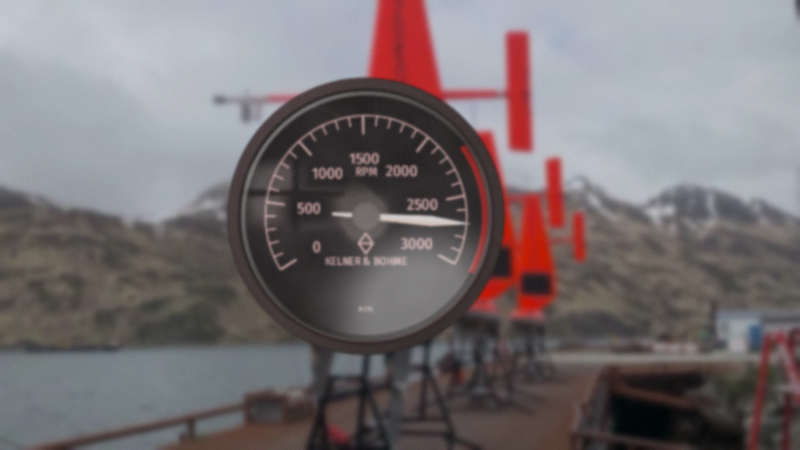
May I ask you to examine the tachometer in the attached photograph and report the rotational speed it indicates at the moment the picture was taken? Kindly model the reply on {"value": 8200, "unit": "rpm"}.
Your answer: {"value": 2700, "unit": "rpm"}
